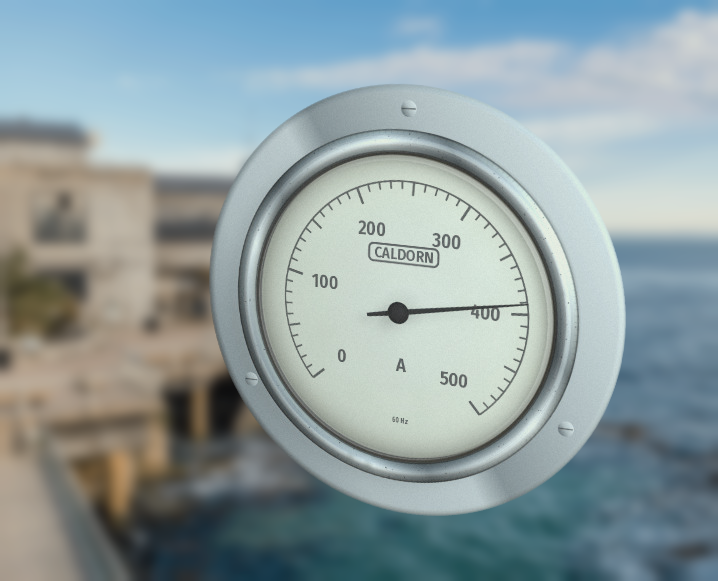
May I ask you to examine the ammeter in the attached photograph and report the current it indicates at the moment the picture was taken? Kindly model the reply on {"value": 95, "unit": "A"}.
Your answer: {"value": 390, "unit": "A"}
